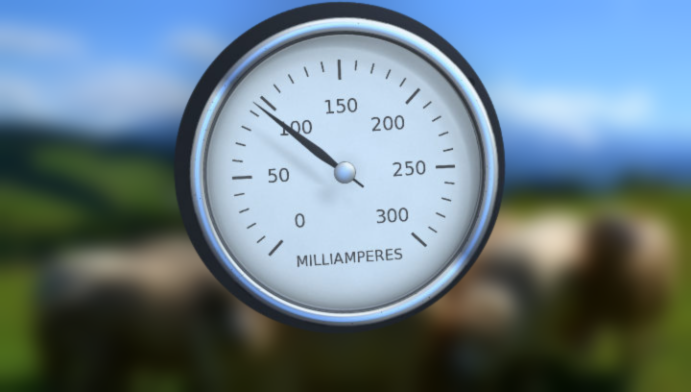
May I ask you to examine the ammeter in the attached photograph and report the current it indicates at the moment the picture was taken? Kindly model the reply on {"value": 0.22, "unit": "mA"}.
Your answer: {"value": 95, "unit": "mA"}
